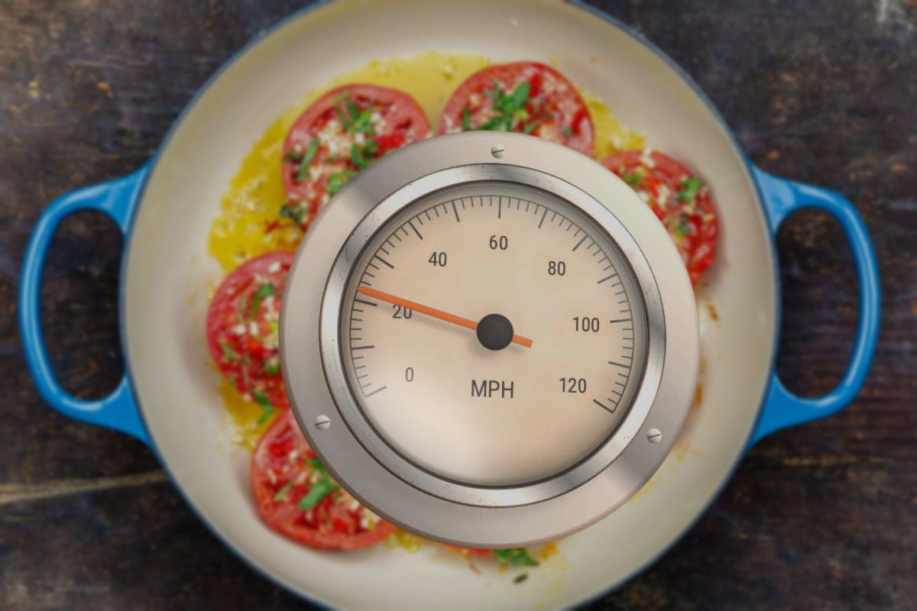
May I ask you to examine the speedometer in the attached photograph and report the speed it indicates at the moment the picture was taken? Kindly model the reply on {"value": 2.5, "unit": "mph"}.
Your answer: {"value": 22, "unit": "mph"}
